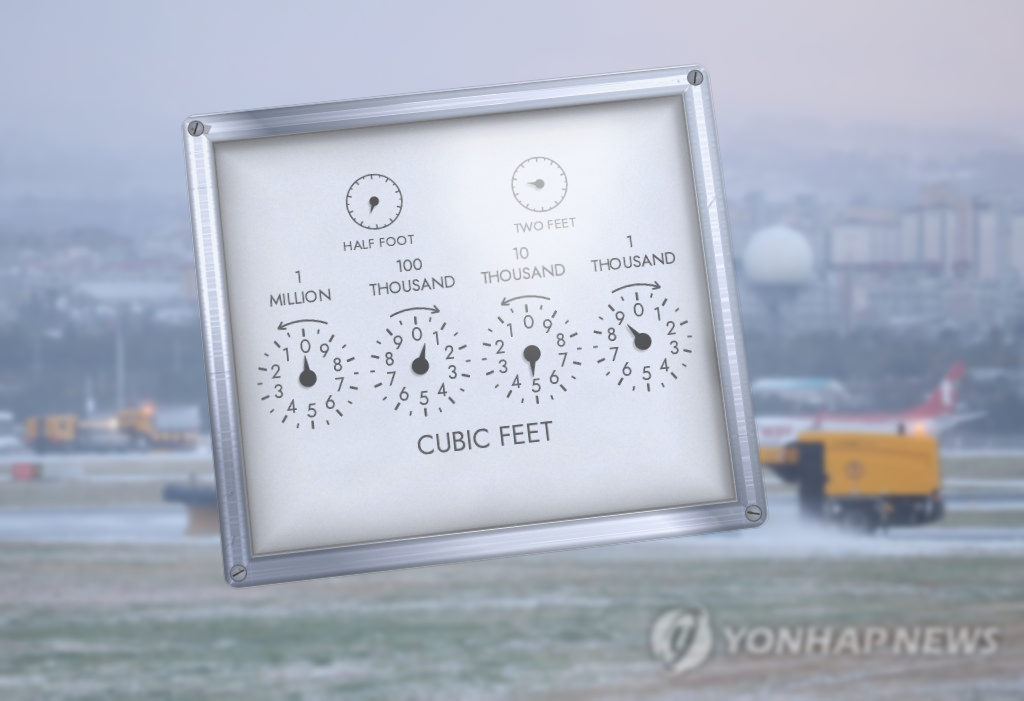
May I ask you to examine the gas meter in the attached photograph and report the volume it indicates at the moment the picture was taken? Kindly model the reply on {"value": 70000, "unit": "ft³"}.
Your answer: {"value": 4900, "unit": "ft³"}
